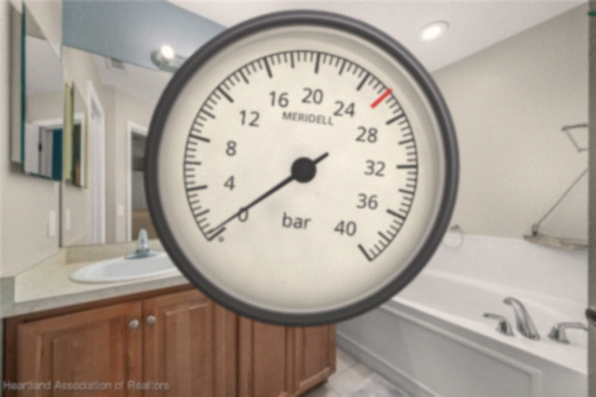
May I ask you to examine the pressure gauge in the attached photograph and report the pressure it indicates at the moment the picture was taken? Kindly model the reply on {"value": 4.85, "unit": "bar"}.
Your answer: {"value": 0.5, "unit": "bar"}
